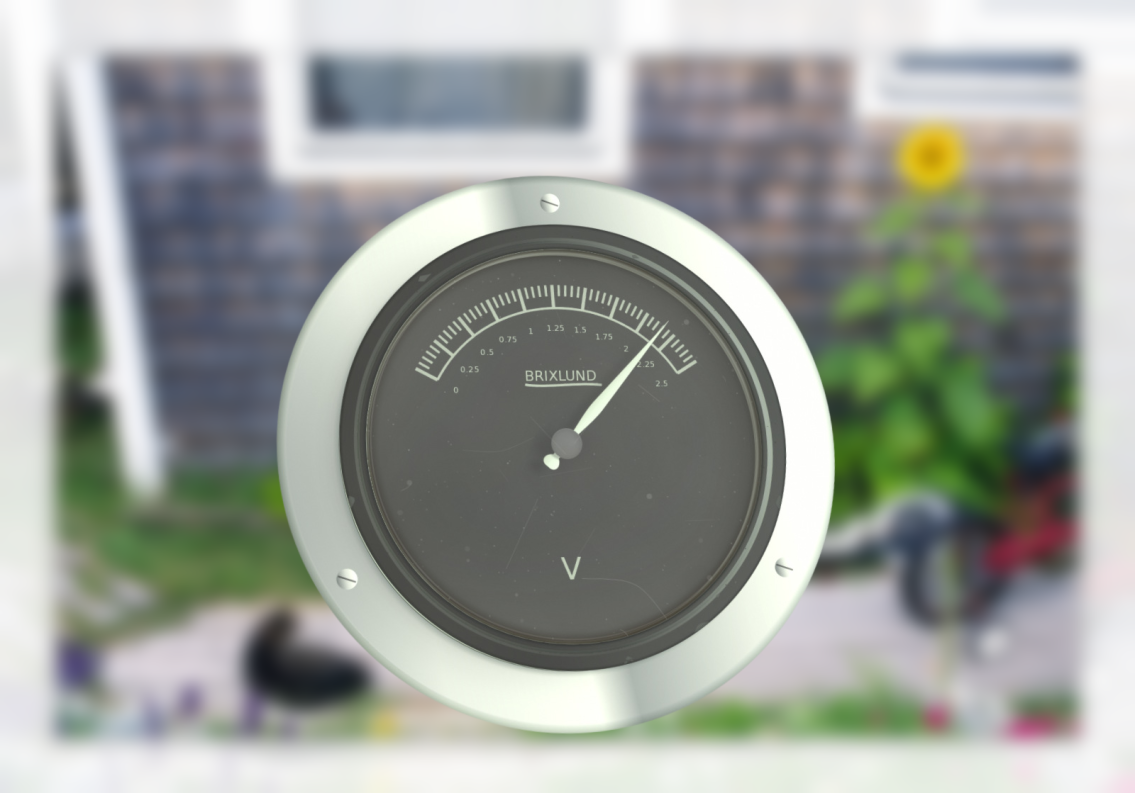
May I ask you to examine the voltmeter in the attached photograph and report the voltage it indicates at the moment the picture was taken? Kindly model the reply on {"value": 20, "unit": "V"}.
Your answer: {"value": 2.15, "unit": "V"}
